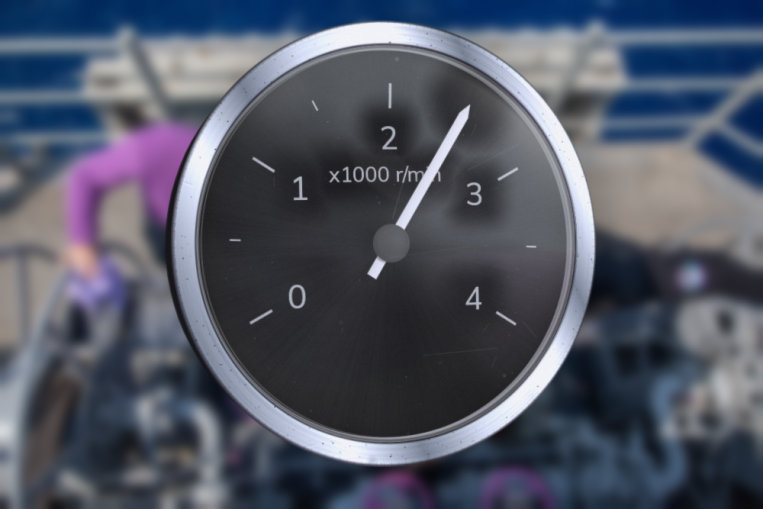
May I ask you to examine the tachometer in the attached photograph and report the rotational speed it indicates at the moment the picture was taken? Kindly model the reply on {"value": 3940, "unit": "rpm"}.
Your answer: {"value": 2500, "unit": "rpm"}
